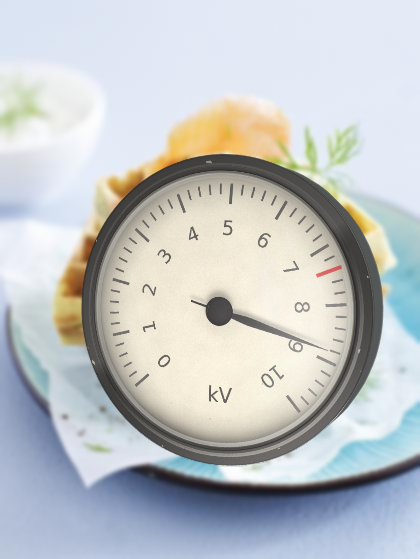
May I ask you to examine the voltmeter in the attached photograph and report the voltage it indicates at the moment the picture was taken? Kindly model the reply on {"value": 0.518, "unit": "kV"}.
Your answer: {"value": 8.8, "unit": "kV"}
